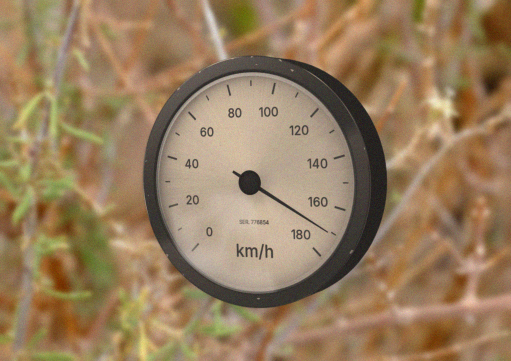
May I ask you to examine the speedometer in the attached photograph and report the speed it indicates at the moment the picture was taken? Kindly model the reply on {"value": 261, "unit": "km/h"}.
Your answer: {"value": 170, "unit": "km/h"}
